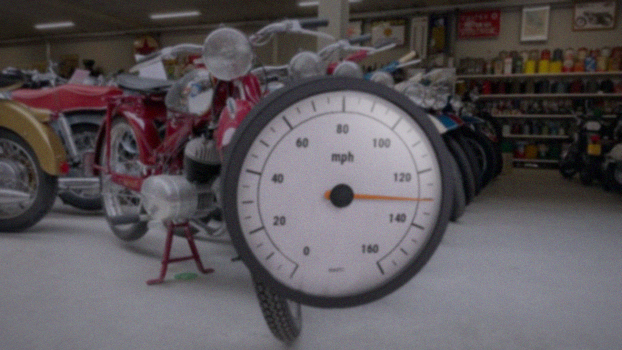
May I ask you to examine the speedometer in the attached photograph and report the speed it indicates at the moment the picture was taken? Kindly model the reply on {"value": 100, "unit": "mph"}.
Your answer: {"value": 130, "unit": "mph"}
